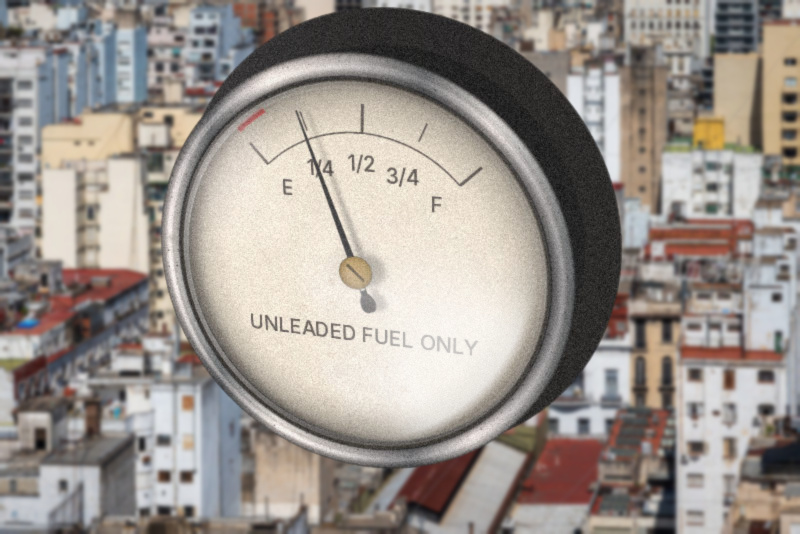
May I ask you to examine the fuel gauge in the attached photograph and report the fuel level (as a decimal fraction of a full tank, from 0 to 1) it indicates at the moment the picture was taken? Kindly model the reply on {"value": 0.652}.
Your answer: {"value": 0.25}
